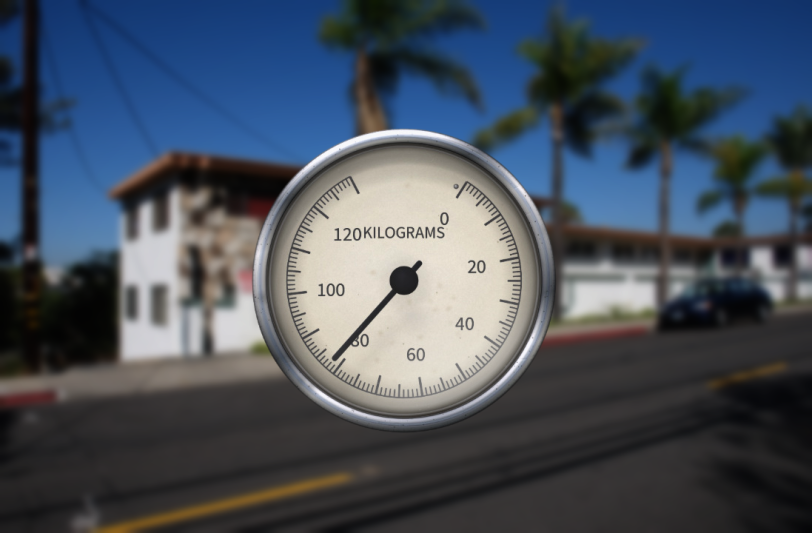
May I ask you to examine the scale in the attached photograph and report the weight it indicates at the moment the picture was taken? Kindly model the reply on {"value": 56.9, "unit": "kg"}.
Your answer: {"value": 82, "unit": "kg"}
